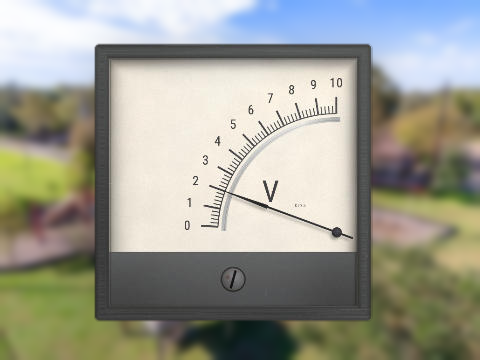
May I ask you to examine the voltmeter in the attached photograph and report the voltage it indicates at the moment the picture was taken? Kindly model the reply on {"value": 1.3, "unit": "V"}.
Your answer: {"value": 2, "unit": "V"}
